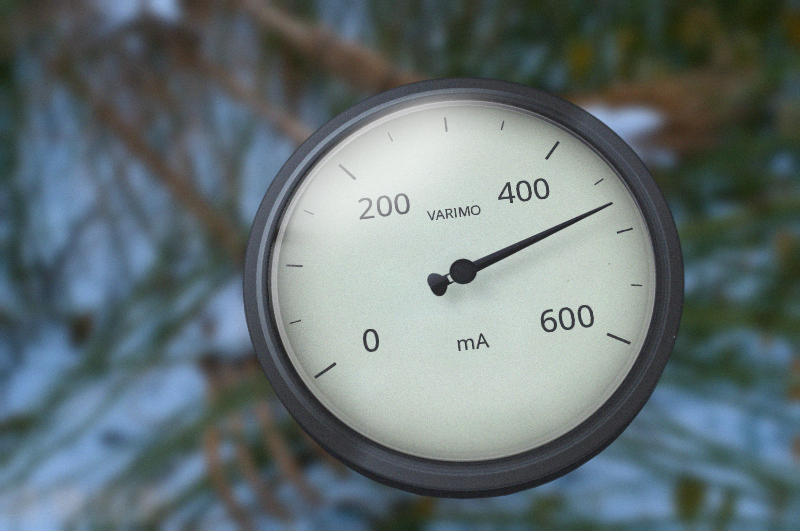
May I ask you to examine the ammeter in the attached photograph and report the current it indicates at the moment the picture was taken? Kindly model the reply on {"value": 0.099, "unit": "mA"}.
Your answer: {"value": 475, "unit": "mA"}
